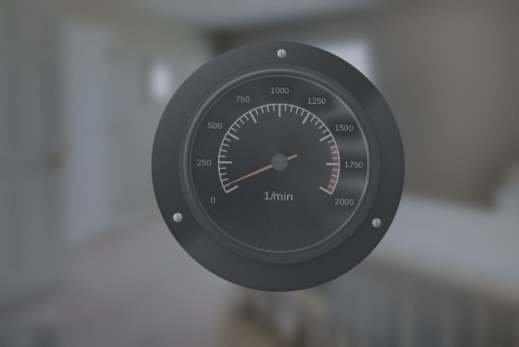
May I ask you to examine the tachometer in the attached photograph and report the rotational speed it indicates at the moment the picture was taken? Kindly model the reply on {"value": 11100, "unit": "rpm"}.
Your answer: {"value": 50, "unit": "rpm"}
